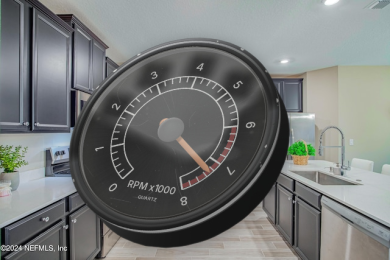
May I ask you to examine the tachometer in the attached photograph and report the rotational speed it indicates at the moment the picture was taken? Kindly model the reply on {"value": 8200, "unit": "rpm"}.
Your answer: {"value": 7300, "unit": "rpm"}
